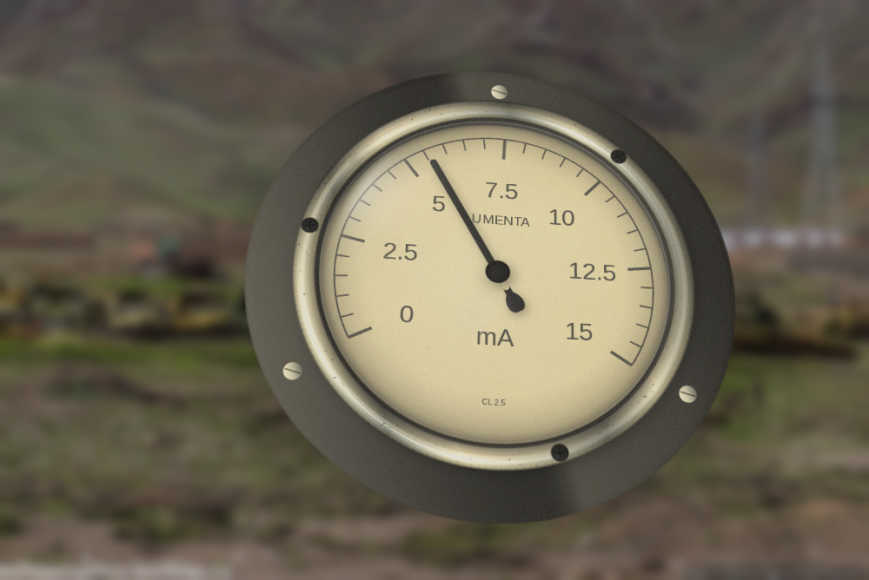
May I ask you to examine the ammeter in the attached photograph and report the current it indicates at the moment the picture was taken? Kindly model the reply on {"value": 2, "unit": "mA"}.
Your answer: {"value": 5.5, "unit": "mA"}
